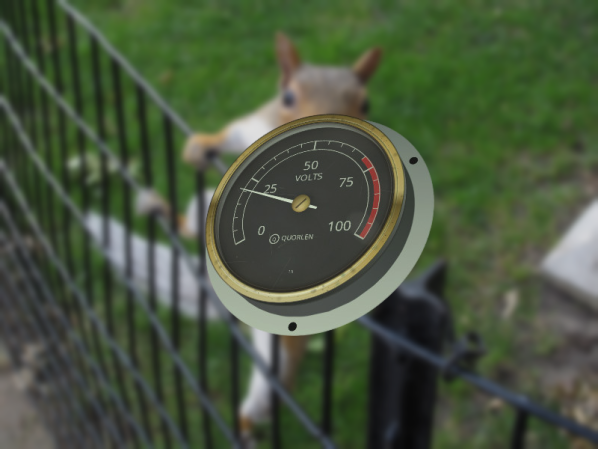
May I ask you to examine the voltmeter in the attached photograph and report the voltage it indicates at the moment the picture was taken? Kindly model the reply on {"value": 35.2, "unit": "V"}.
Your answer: {"value": 20, "unit": "V"}
